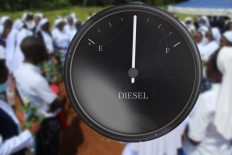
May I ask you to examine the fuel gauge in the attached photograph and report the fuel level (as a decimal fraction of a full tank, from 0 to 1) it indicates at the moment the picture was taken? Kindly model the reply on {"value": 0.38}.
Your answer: {"value": 0.5}
